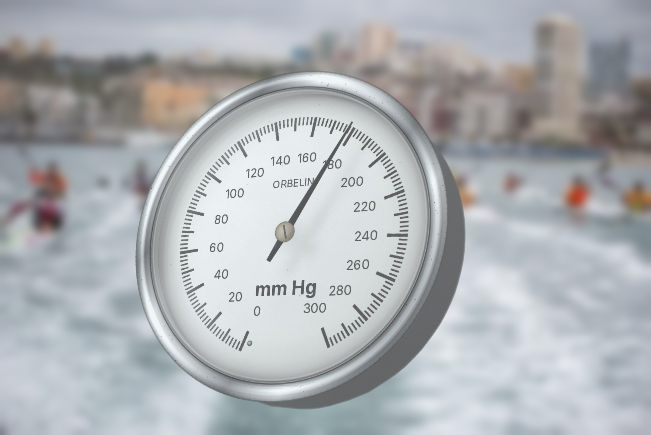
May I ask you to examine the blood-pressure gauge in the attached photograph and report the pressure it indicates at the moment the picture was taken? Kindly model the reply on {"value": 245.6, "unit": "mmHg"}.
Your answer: {"value": 180, "unit": "mmHg"}
